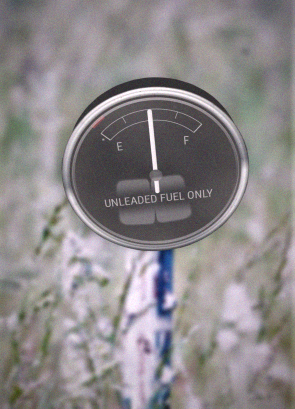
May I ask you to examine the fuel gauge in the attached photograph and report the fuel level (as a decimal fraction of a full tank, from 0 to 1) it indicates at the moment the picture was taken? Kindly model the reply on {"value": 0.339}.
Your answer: {"value": 0.5}
